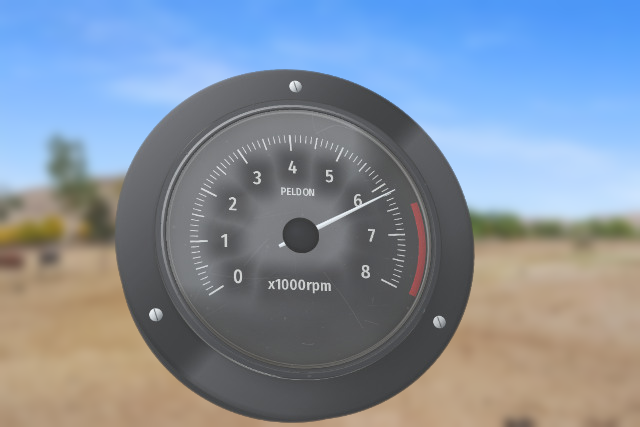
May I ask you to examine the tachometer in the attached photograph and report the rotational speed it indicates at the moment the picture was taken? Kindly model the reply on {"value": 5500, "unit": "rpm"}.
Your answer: {"value": 6200, "unit": "rpm"}
